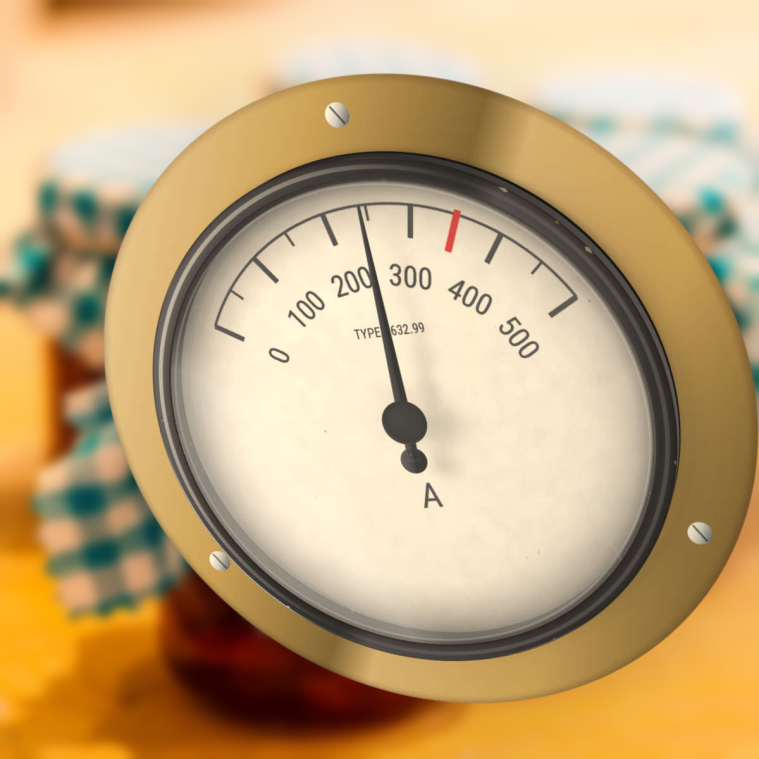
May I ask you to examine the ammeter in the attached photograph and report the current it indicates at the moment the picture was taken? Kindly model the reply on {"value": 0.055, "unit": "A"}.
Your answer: {"value": 250, "unit": "A"}
